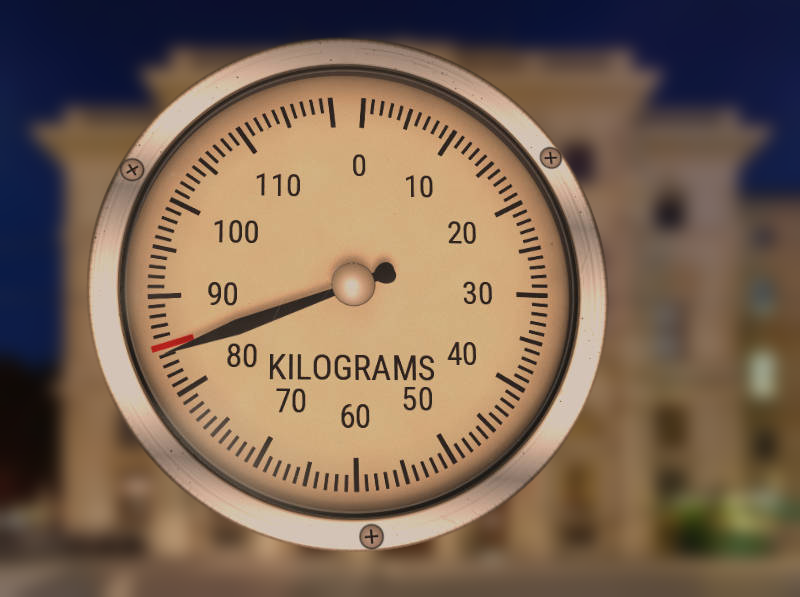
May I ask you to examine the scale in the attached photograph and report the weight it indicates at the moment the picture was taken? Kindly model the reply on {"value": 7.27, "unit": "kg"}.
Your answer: {"value": 84, "unit": "kg"}
